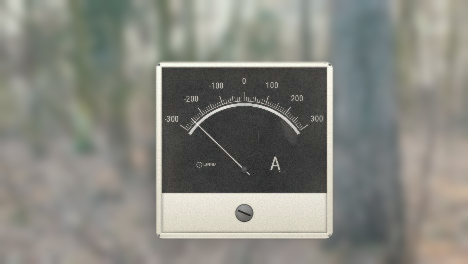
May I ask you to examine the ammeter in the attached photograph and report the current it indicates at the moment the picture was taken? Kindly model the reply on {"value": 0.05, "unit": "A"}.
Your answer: {"value": -250, "unit": "A"}
